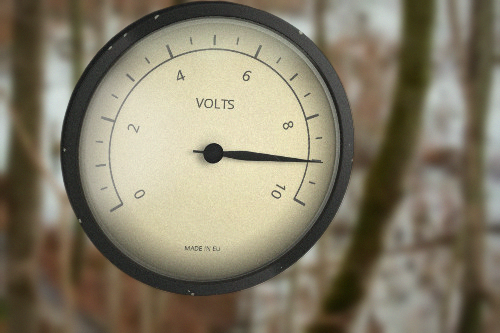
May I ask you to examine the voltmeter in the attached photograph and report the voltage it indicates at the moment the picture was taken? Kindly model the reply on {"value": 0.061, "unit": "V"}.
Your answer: {"value": 9, "unit": "V"}
